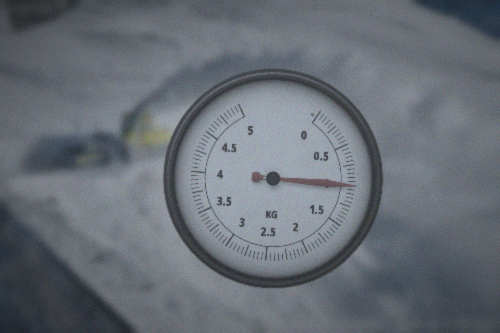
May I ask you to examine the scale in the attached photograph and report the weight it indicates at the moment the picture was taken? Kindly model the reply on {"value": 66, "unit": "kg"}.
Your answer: {"value": 1, "unit": "kg"}
